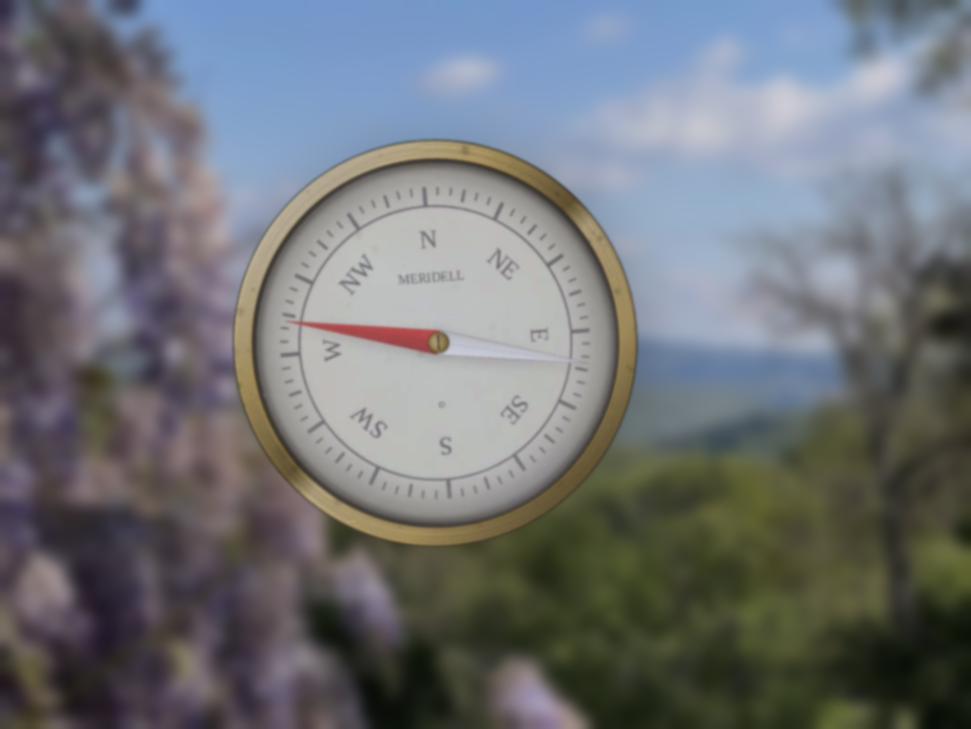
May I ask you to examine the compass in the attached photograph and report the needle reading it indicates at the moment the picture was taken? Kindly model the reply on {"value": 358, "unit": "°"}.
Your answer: {"value": 282.5, "unit": "°"}
